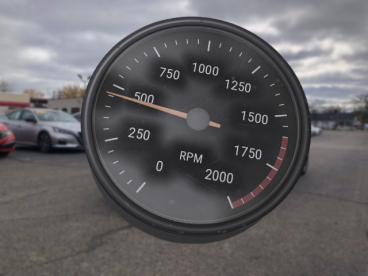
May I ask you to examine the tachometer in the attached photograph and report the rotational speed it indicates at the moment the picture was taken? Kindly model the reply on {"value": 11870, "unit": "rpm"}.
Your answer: {"value": 450, "unit": "rpm"}
